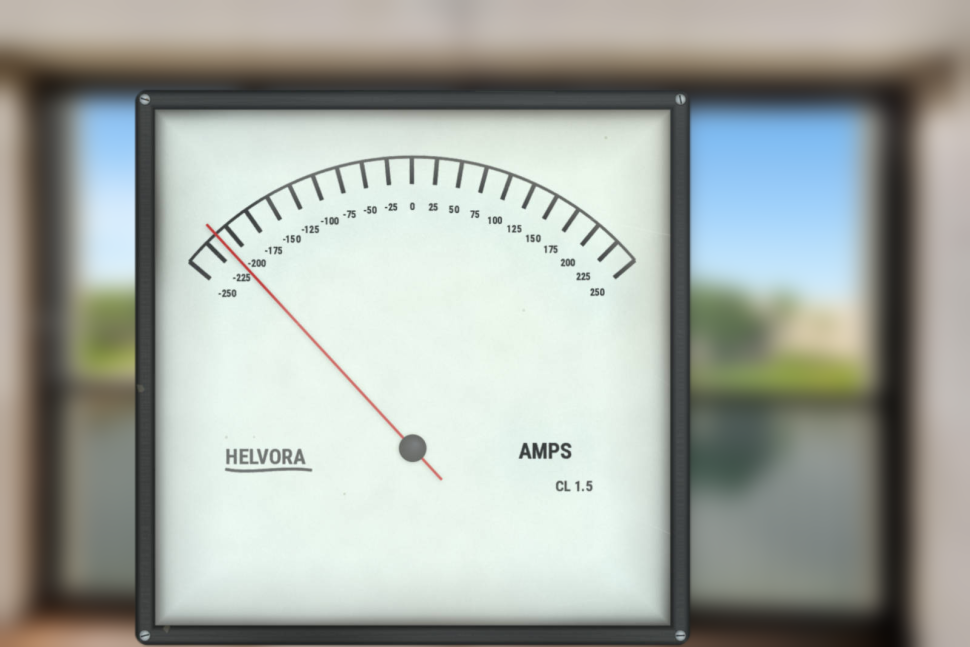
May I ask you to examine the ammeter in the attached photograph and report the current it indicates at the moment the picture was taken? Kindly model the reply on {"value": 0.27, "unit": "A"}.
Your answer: {"value": -212.5, "unit": "A"}
